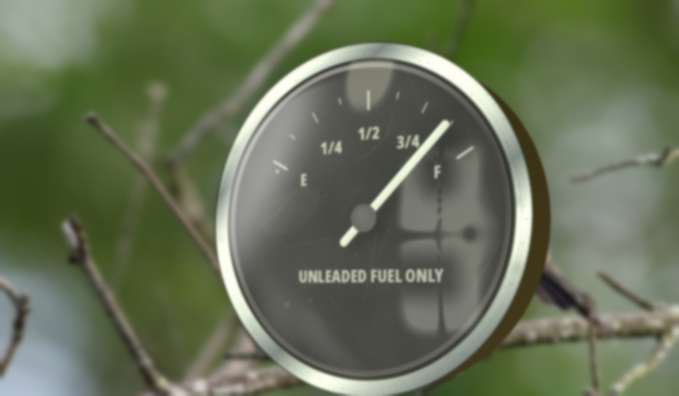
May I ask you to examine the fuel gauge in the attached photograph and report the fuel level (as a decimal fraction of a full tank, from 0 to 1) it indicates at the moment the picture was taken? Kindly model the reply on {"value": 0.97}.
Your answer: {"value": 0.875}
